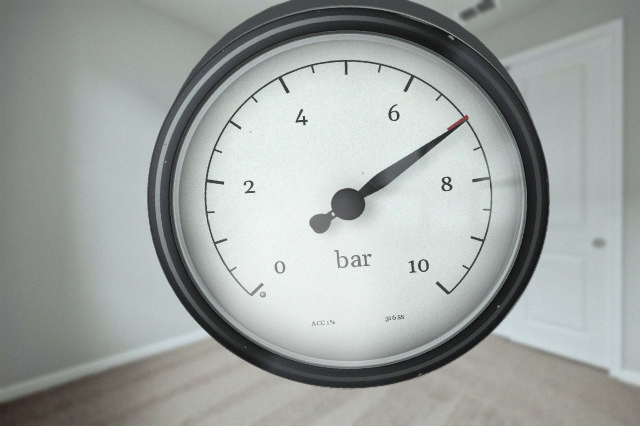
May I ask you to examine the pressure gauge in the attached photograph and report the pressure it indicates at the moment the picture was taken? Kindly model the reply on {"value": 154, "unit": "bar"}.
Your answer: {"value": 7, "unit": "bar"}
